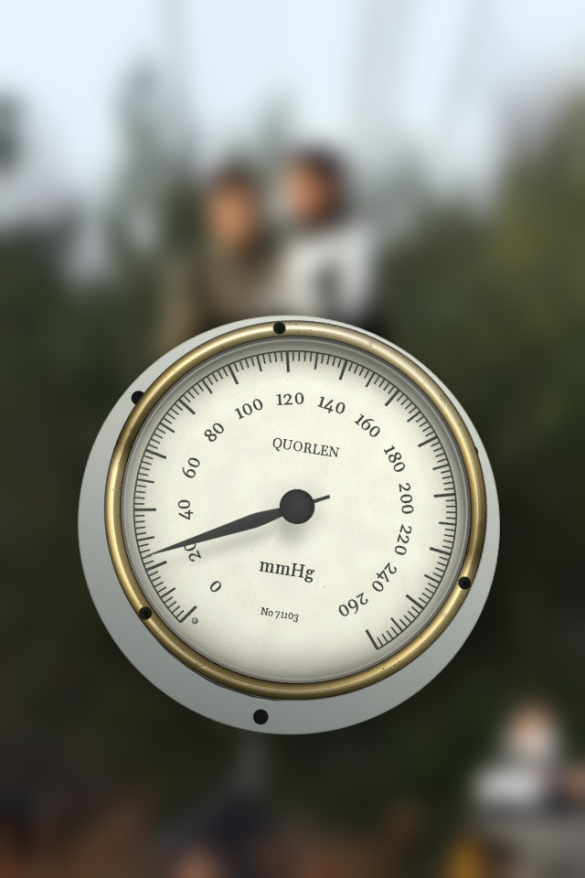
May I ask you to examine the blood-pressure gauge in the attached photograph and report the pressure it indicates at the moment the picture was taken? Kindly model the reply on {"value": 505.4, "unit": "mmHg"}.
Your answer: {"value": 24, "unit": "mmHg"}
